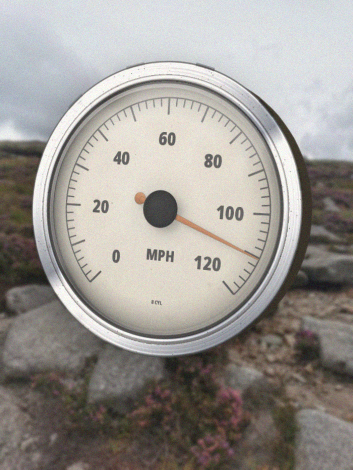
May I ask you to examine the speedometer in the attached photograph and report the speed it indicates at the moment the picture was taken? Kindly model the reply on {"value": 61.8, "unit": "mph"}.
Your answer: {"value": 110, "unit": "mph"}
